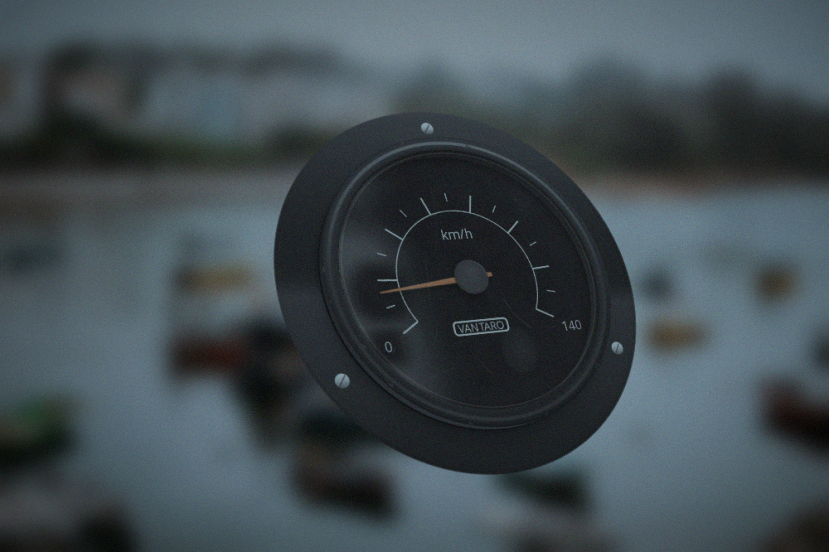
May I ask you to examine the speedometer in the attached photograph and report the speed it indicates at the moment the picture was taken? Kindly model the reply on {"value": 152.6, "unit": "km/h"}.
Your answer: {"value": 15, "unit": "km/h"}
